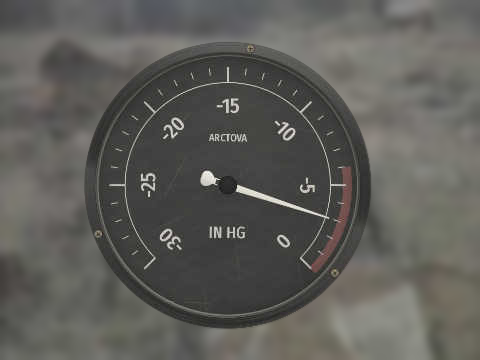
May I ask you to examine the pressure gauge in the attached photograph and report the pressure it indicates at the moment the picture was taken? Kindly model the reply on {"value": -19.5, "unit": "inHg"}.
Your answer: {"value": -3, "unit": "inHg"}
